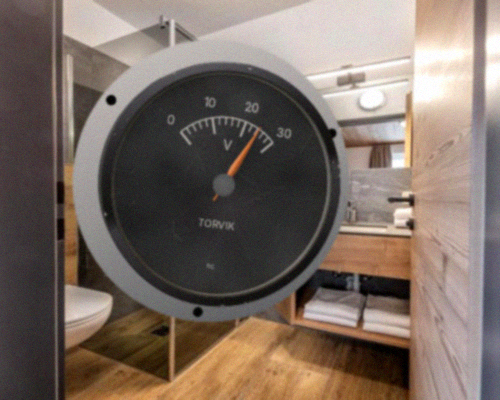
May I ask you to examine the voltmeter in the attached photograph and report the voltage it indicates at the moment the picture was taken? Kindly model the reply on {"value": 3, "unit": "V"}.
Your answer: {"value": 24, "unit": "V"}
